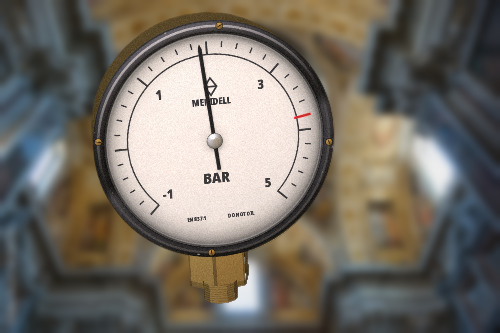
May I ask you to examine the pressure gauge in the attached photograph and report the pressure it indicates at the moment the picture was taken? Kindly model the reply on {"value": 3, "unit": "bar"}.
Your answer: {"value": 1.9, "unit": "bar"}
